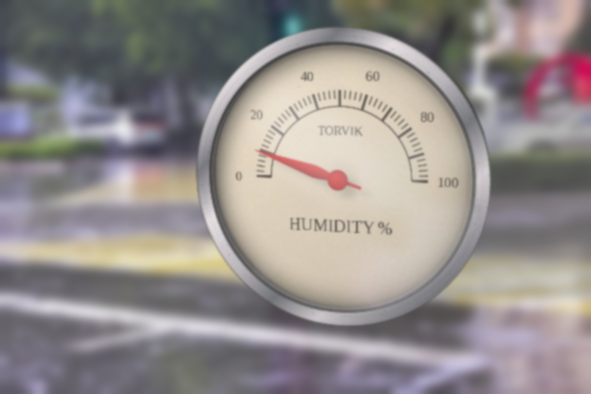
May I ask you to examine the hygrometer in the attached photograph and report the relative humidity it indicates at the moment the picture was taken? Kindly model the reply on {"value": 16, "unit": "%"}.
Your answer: {"value": 10, "unit": "%"}
